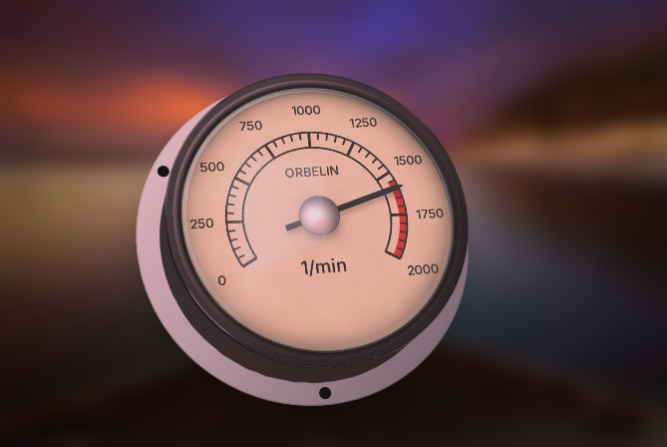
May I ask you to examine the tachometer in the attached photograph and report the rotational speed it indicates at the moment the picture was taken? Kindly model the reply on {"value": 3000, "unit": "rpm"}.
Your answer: {"value": 1600, "unit": "rpm"}
